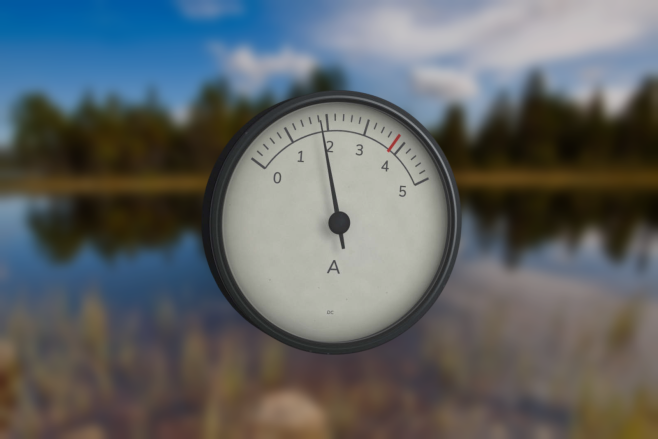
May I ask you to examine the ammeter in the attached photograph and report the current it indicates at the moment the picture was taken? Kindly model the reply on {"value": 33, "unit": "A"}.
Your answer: {"value": 1.8, "unit": "A"}
